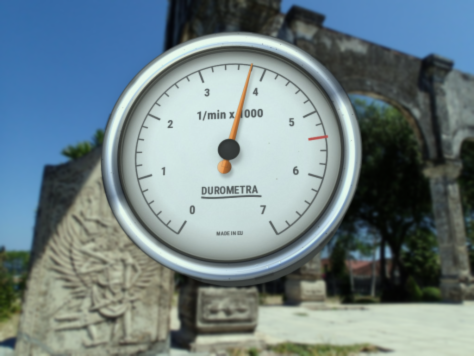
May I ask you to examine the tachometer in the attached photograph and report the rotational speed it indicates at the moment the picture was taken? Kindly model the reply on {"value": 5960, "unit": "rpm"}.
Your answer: {"value": 3800, "unit": "rpm"}
